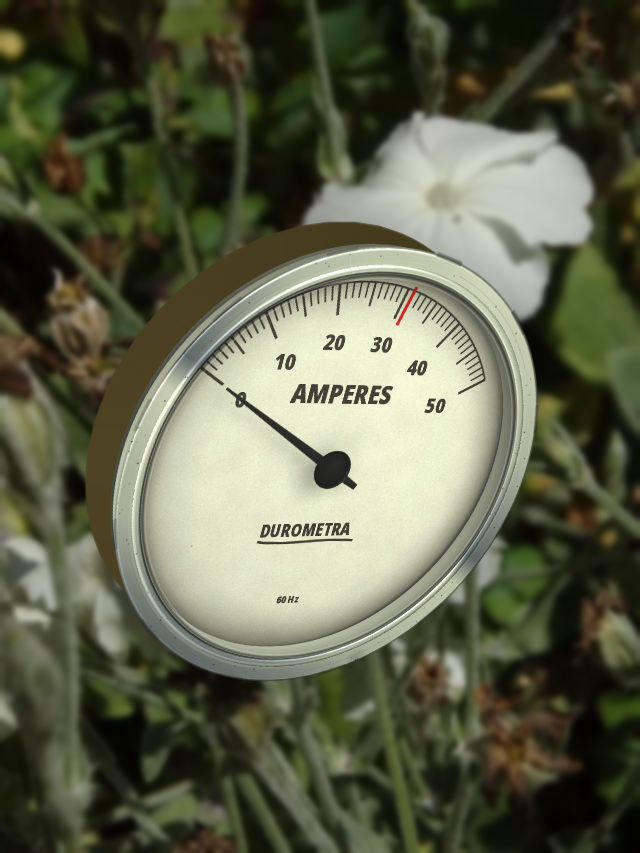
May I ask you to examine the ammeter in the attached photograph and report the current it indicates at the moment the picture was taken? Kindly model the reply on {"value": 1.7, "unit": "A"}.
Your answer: {"value": 0, "unit": "A"}
